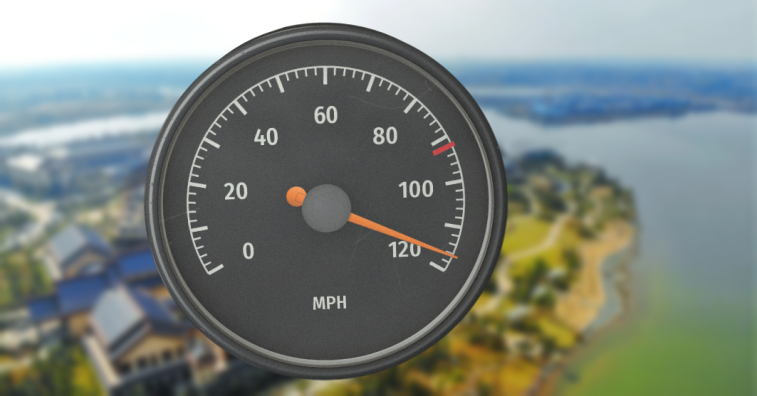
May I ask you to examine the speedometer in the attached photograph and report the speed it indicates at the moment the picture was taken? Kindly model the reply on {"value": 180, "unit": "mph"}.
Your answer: {"value": 116, "unit": "mph"}
